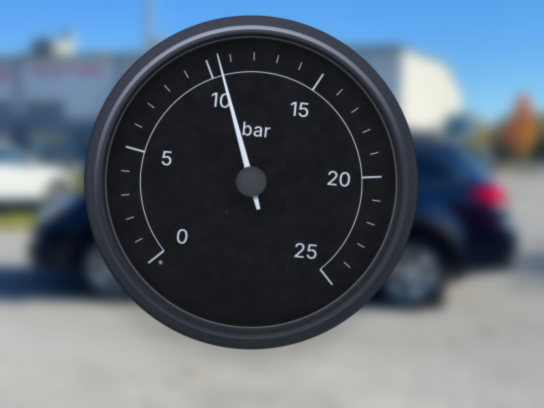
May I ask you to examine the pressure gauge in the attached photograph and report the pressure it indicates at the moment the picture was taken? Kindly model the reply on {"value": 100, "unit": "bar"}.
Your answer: {"value": 10.5, "unit": "bar"}
